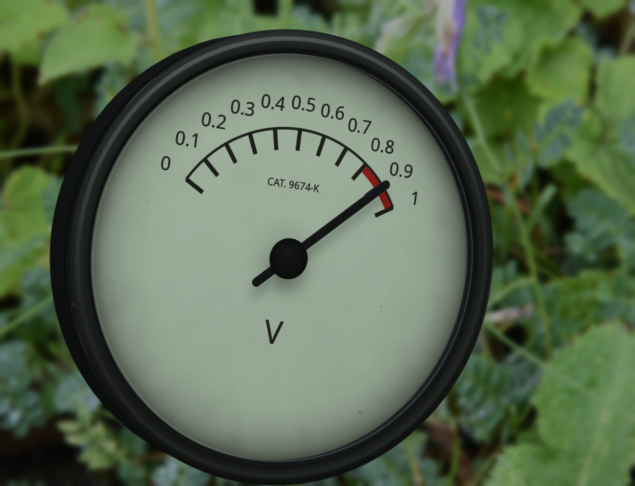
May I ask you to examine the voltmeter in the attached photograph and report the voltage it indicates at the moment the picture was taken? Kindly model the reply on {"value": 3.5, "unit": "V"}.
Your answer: {"value": 0.9, "unit": "V"}
